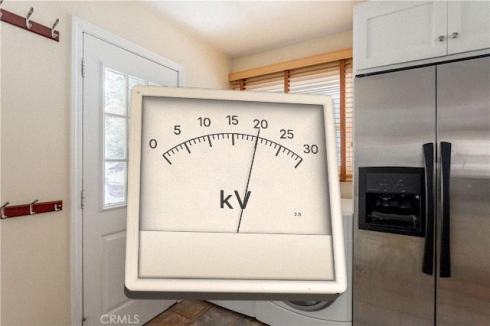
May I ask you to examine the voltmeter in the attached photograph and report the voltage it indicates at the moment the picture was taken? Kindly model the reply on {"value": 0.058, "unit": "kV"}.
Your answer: {"value": 20, "unit": "kV"}
